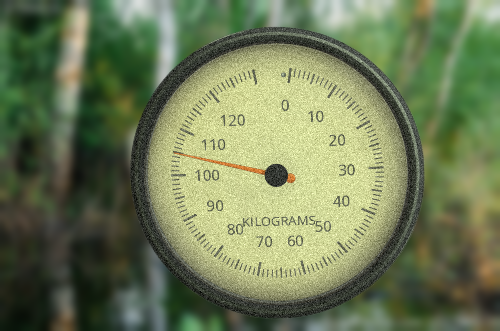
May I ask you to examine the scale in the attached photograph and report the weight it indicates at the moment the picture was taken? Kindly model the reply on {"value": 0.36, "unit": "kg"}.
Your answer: {"value": 105, "unit": "kg"}
